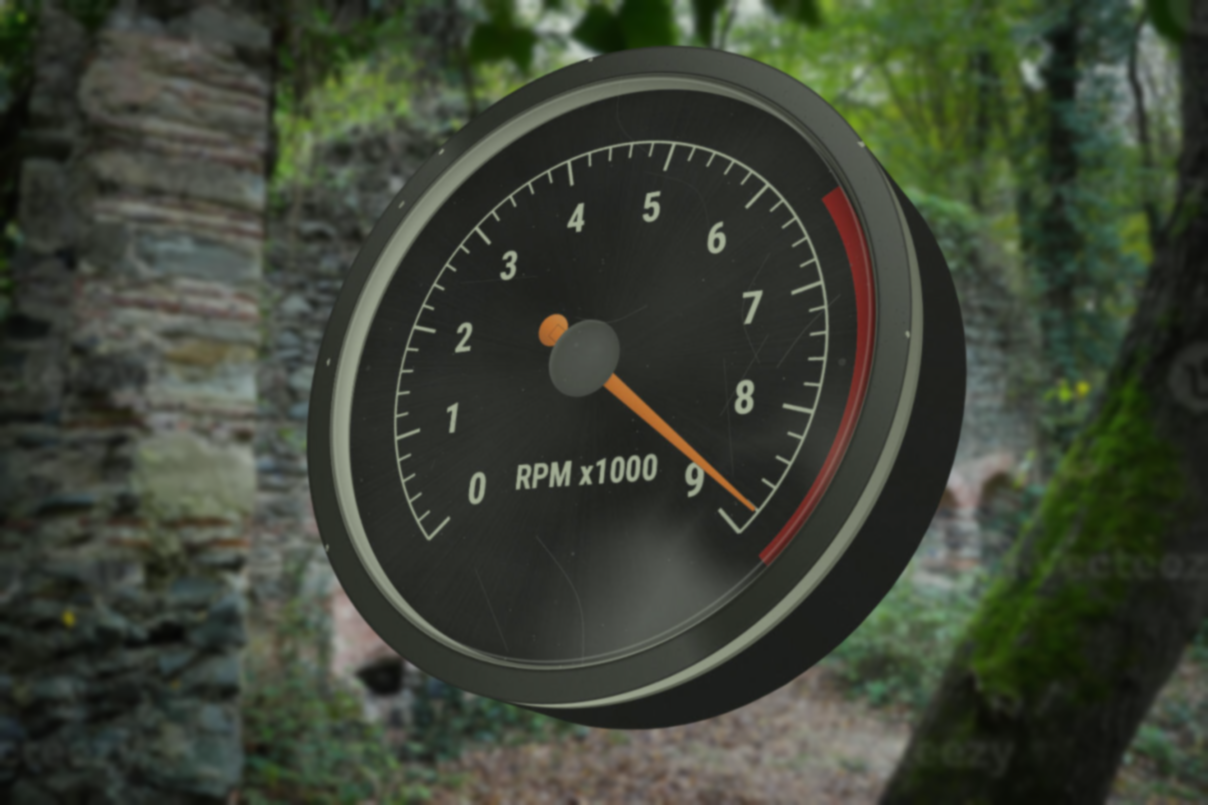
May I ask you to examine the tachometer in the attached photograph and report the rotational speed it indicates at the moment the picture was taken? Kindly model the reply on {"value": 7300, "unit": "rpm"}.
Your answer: {"value": 8800, "unit": "rpm"}
